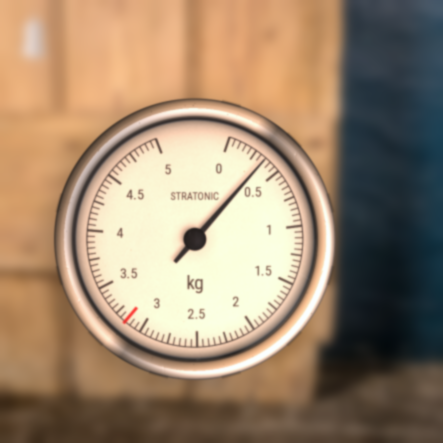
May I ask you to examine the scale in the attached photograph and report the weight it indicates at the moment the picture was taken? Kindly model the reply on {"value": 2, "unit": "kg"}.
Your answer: {"value": 0.35, "unit": "kg"}
